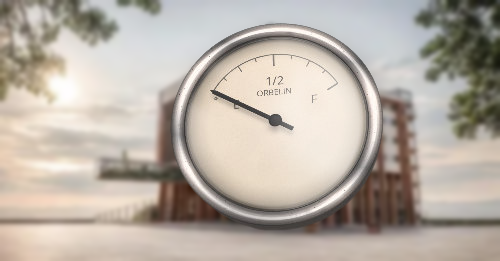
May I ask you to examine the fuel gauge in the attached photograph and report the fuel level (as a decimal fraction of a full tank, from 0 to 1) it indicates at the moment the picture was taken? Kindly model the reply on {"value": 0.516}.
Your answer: {"value": 0}
